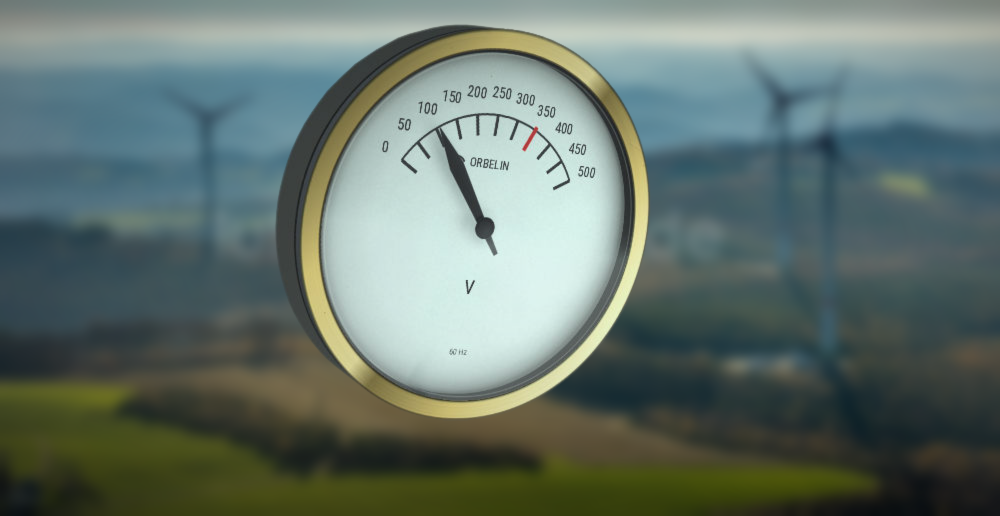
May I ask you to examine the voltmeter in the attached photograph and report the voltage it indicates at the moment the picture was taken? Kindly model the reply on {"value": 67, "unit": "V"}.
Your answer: {"value": 100, "unit": "V"}
